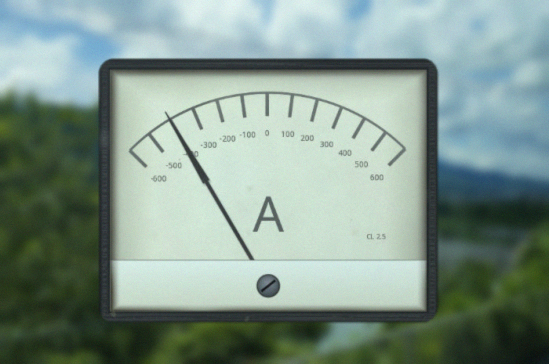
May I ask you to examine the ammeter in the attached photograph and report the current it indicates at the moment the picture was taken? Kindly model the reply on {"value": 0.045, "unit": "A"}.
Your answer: {"value": -400, "unit": "A"}
